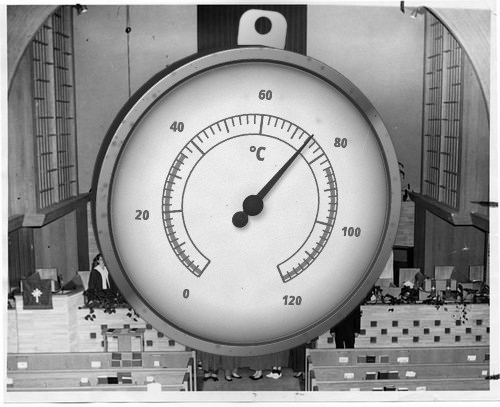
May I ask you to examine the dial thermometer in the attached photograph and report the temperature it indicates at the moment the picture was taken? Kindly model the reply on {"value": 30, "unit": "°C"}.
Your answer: {"value": 74, "unit": "°C"}
